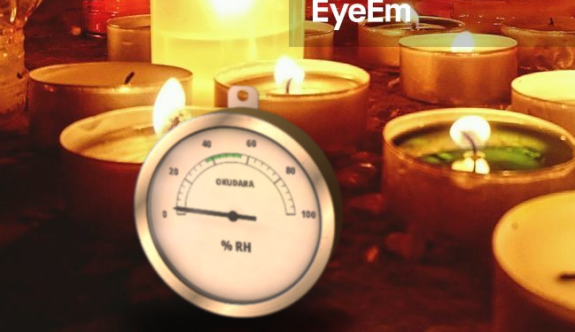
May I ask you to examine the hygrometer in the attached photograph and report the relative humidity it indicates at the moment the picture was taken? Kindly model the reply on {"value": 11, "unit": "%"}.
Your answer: {"value": 4, "unit": "%"}
